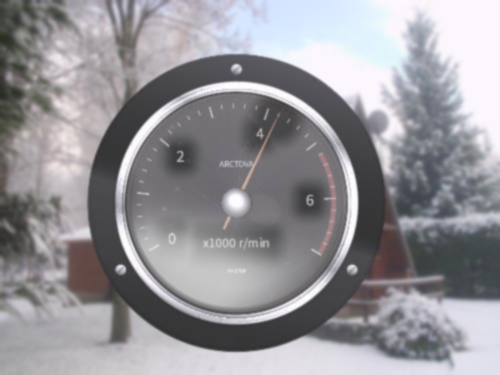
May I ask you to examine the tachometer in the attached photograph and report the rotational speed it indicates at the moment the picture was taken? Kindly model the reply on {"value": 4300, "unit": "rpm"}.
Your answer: {"value": 4200, "unit": "rpm"}
